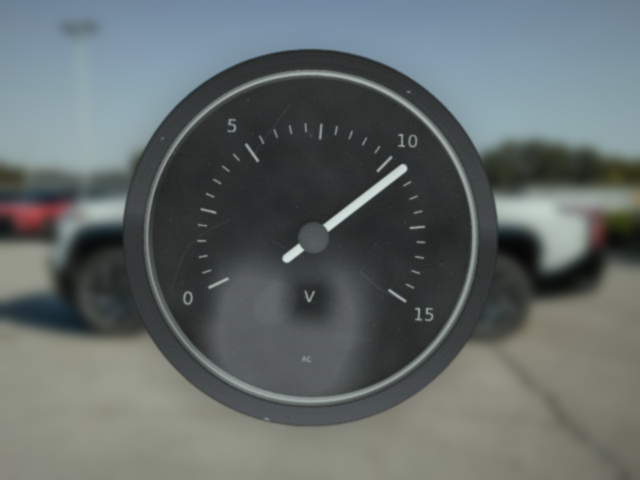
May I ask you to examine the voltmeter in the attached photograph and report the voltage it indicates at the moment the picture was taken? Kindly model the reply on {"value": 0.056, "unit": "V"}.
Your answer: {"value": 10.5, "unit": "V"}
